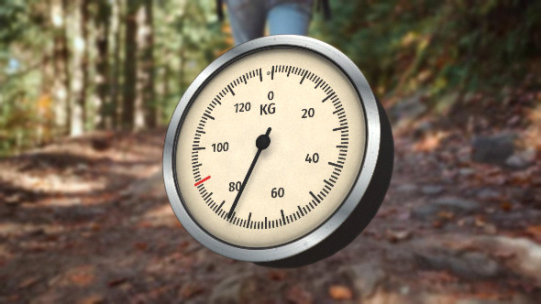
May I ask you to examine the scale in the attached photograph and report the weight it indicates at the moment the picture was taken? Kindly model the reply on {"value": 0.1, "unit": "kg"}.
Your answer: {"value": 75, "unit": "kg"}
